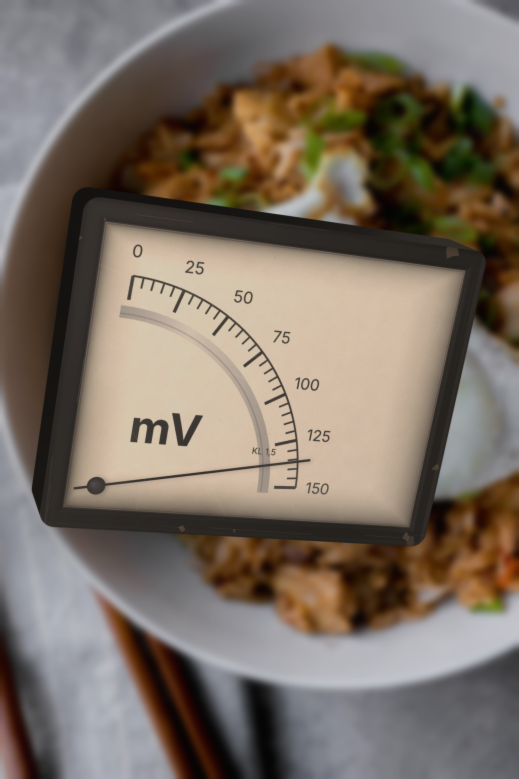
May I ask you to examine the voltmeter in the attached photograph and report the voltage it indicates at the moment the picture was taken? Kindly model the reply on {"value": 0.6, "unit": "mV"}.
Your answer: {"value": 135, "unit": "mV"}
